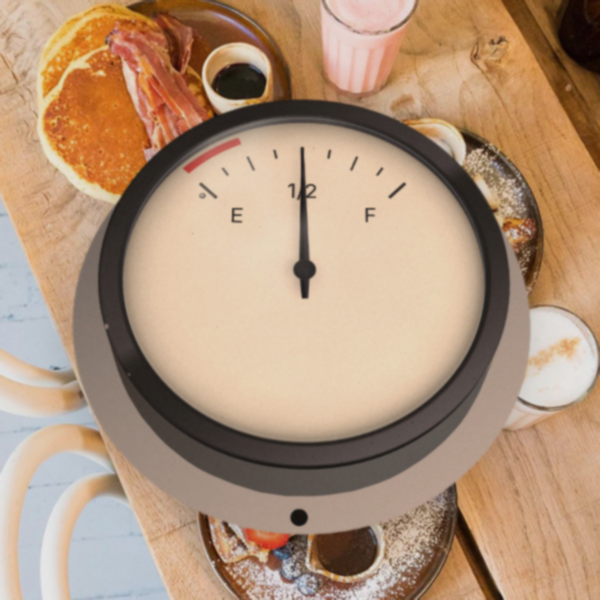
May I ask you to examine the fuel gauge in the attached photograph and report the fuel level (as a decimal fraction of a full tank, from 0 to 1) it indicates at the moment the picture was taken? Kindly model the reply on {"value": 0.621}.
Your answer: {"value": 0.5}
